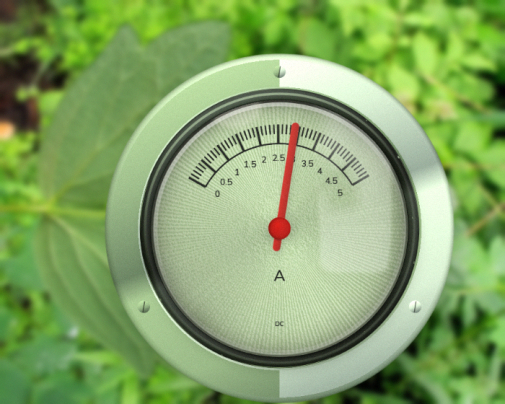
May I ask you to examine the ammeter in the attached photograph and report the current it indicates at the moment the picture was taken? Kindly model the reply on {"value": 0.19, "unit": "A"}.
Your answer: {"value": 2.9, "unit": "A"}
